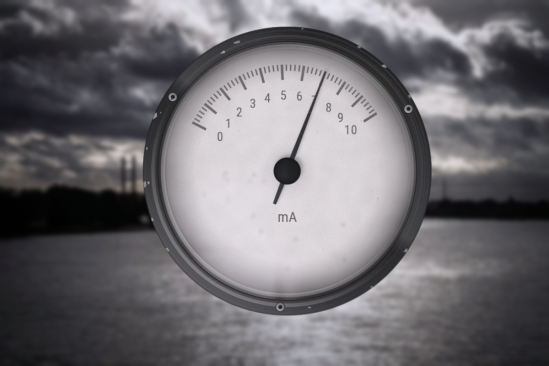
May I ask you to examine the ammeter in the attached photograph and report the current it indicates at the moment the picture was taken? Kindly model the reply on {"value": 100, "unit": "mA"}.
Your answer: {"value": 7, "unit": "mA"}
